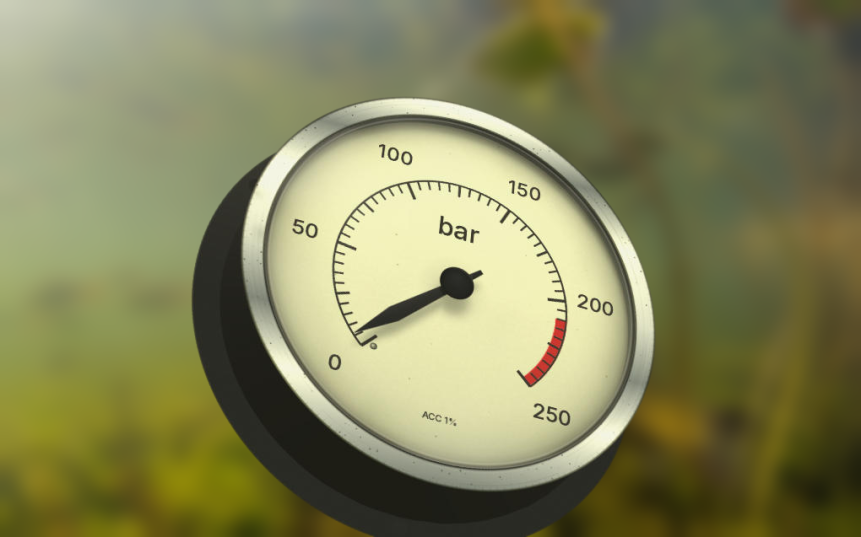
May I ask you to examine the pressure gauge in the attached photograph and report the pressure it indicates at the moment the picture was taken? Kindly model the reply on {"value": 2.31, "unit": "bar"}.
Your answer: {"value": 5, "unit": "bar"}
